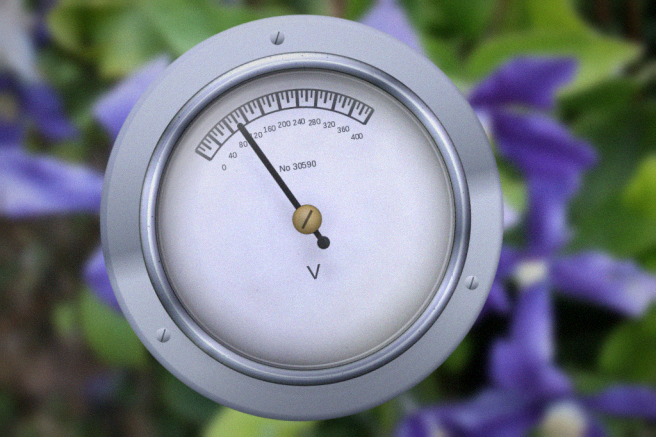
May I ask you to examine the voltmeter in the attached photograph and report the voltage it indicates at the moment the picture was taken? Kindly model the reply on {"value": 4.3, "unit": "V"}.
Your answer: {"value": 100, "unit": "V"}
